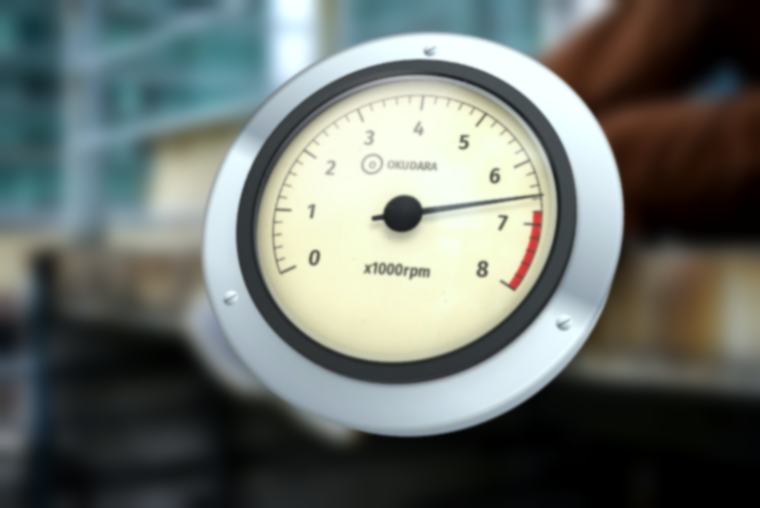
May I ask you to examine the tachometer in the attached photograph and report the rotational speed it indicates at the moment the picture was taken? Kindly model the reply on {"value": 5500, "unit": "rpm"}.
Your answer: {"value": 6600, "unit": "rpm"}
